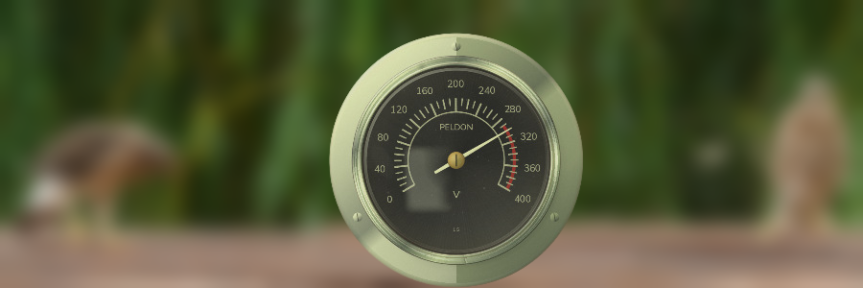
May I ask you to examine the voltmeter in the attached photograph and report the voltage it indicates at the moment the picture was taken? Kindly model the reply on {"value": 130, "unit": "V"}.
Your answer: {"value": 300, "unit": "V"}
